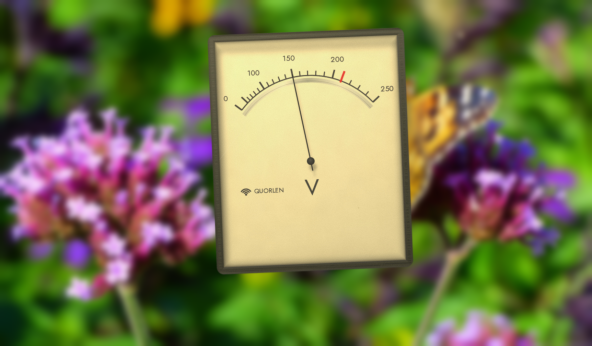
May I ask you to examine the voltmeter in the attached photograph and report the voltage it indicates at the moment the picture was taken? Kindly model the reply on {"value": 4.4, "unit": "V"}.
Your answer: {"value": 150, "unit": "V"}
